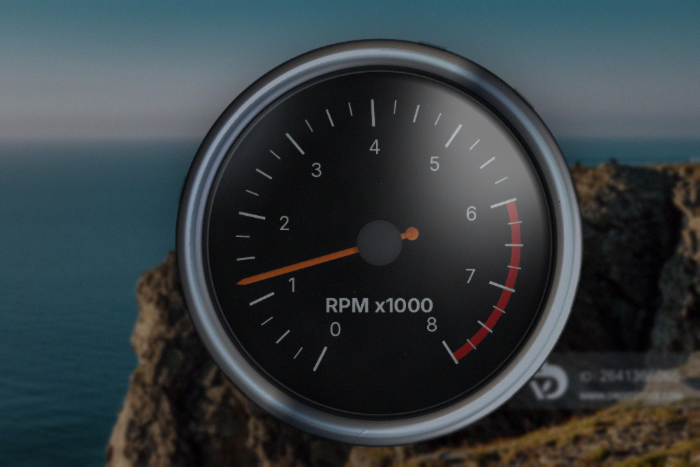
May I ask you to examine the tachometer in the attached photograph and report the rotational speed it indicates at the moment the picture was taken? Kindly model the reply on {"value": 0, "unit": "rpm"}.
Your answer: {"value": 1250, "unit": "rpm"}
